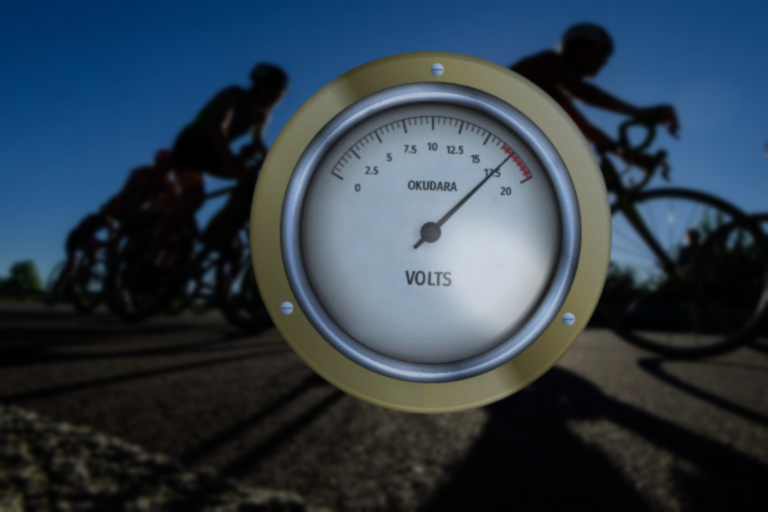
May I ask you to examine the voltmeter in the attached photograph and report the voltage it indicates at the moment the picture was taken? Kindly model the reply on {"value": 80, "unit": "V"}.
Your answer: {"value": 17.5, "unit": "V"}
